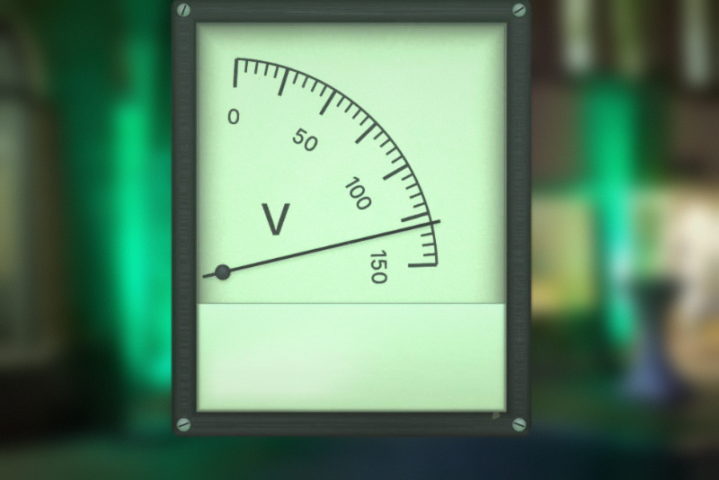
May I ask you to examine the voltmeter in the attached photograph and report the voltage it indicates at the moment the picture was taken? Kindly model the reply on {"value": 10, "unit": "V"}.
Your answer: {"value": 130, "unit": "V"}
